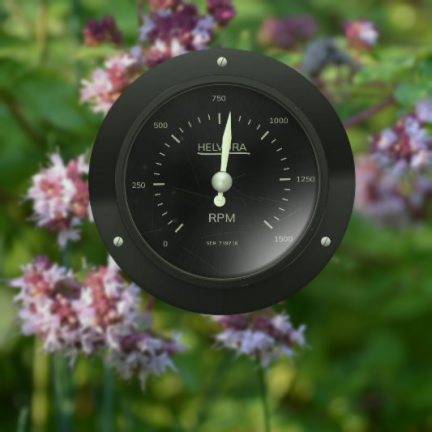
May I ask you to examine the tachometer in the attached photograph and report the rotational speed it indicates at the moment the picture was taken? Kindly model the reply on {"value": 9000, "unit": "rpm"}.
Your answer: {"value": 800, "unit": "rpm"}
